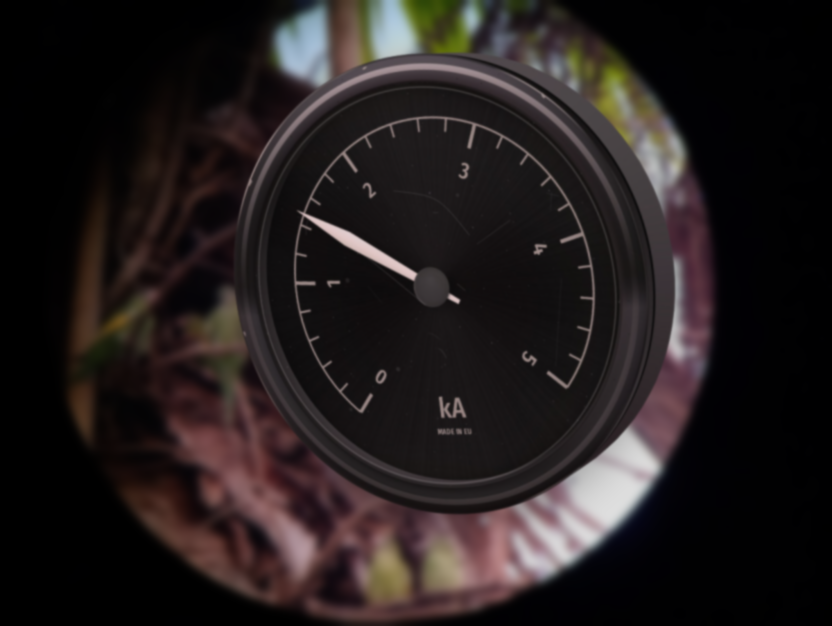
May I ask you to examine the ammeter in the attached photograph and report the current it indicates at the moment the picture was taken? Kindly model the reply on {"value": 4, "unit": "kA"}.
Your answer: {"value": 1.5, "unit": "kA"}
